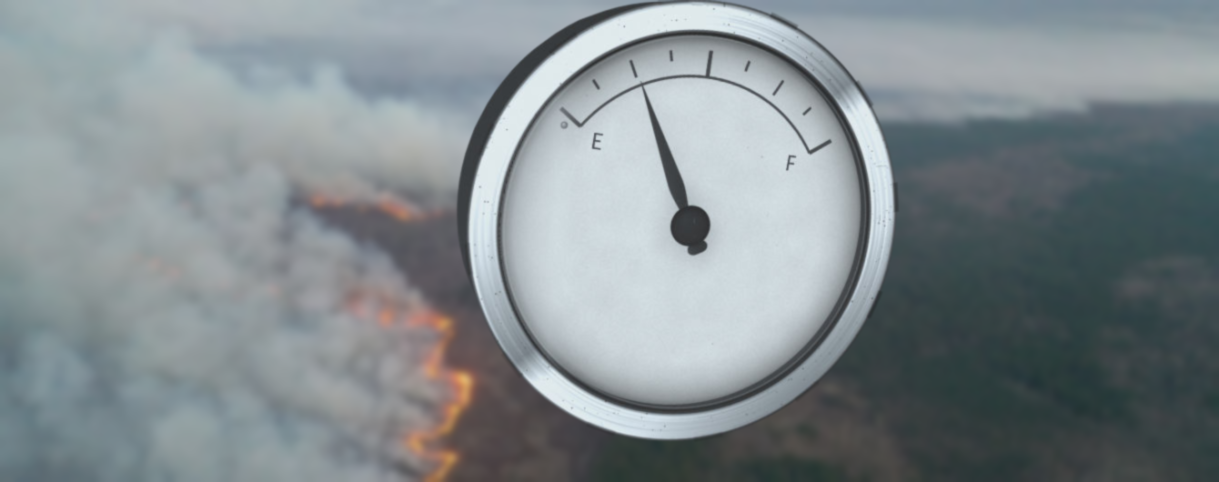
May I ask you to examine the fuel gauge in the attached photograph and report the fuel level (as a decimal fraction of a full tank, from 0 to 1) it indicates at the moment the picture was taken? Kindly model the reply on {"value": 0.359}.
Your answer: {"value": 0.25}
